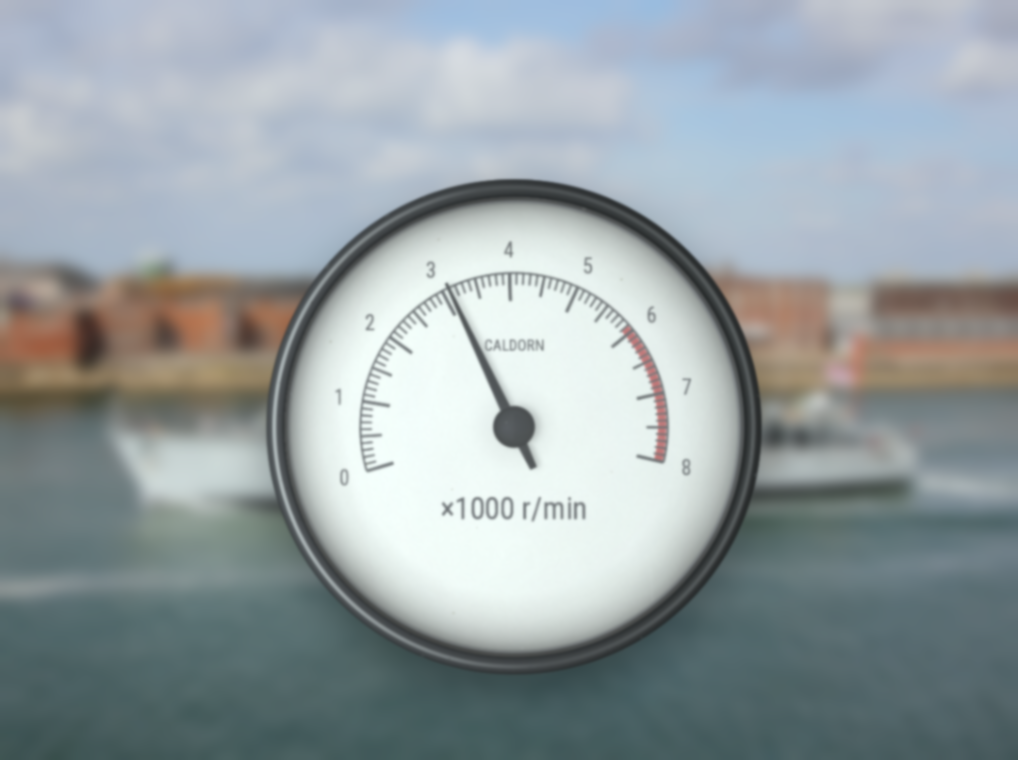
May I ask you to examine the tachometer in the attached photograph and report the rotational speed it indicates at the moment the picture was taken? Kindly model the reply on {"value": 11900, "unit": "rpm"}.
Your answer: {"value": 3100, "unit": "rpm"}
